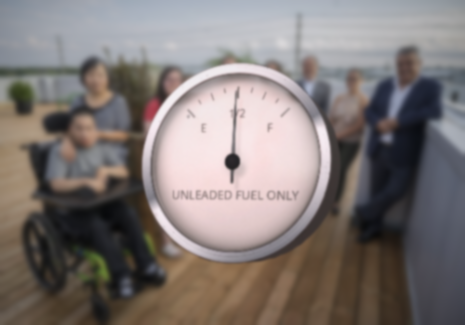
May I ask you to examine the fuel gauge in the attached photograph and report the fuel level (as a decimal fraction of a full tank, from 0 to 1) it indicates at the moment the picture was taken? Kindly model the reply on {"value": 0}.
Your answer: {"value": 0.5}
